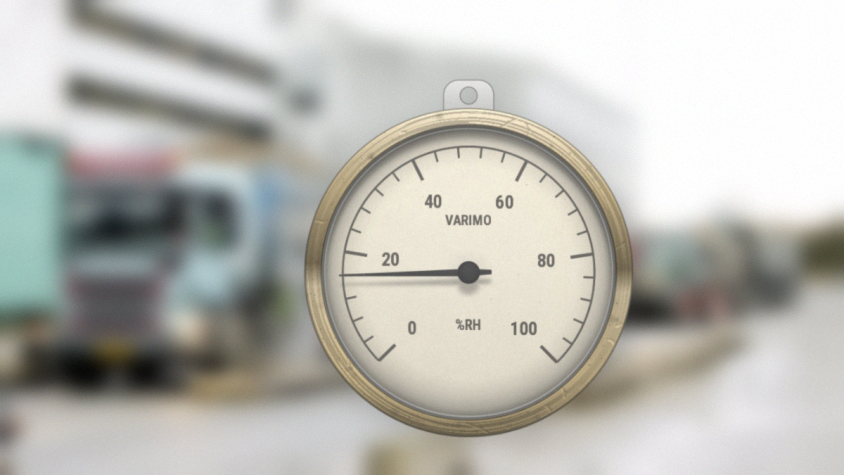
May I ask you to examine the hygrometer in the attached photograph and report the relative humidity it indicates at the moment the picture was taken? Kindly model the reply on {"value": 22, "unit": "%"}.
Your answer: {"value": 16, "unit": "%"}
